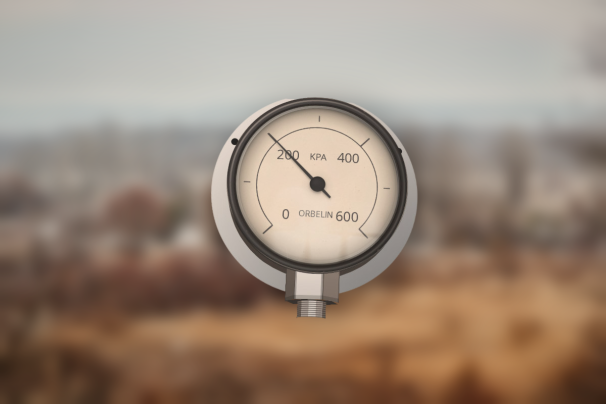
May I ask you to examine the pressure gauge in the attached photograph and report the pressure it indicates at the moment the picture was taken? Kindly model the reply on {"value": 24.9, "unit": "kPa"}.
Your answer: {"value": 200, "unit": "kPa"}
